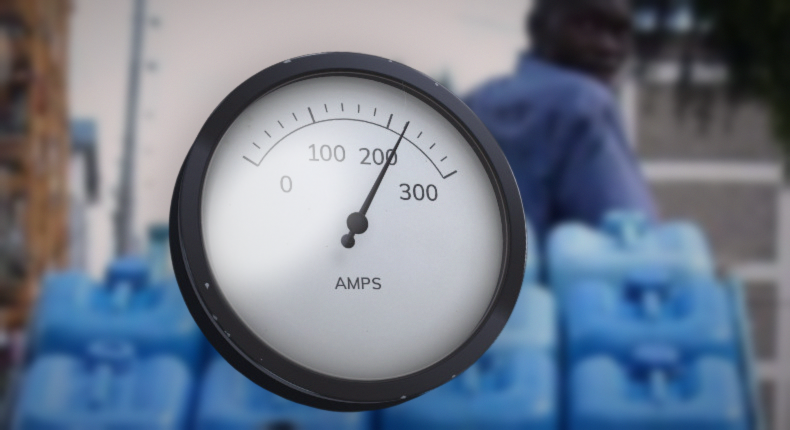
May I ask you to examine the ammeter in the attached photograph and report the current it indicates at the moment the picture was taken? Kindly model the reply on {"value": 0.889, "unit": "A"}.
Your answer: {"value": 220, "unit": "A"}
